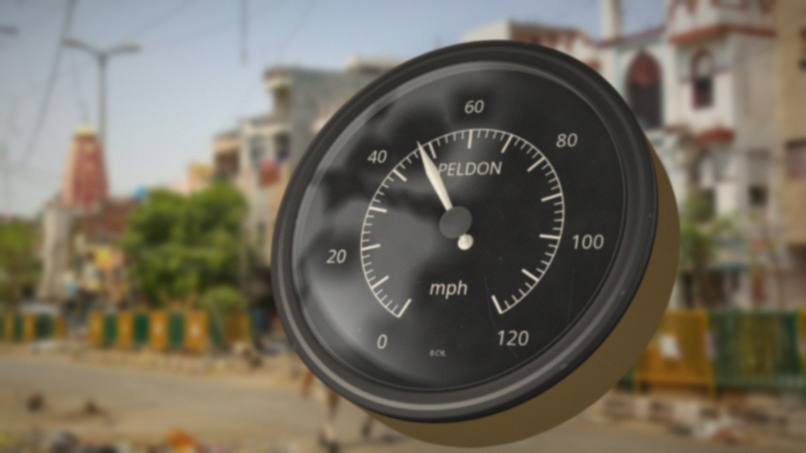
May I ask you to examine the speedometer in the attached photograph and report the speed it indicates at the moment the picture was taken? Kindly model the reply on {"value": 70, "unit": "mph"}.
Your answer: {"value": 48, "unit": "mph"}
